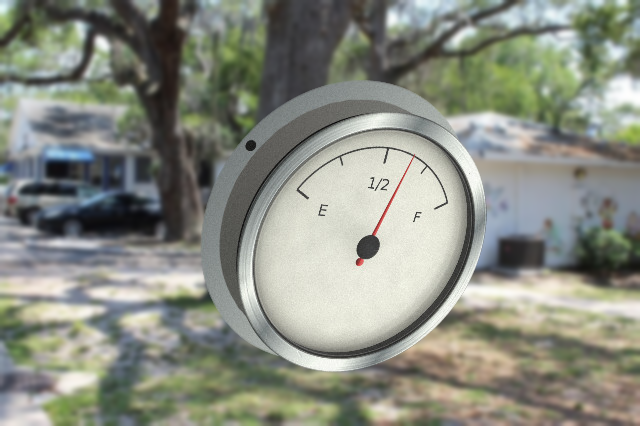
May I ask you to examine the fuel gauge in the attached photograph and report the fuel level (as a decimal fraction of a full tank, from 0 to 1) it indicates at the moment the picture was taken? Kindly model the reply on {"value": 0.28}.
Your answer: {"value": 0.625}
